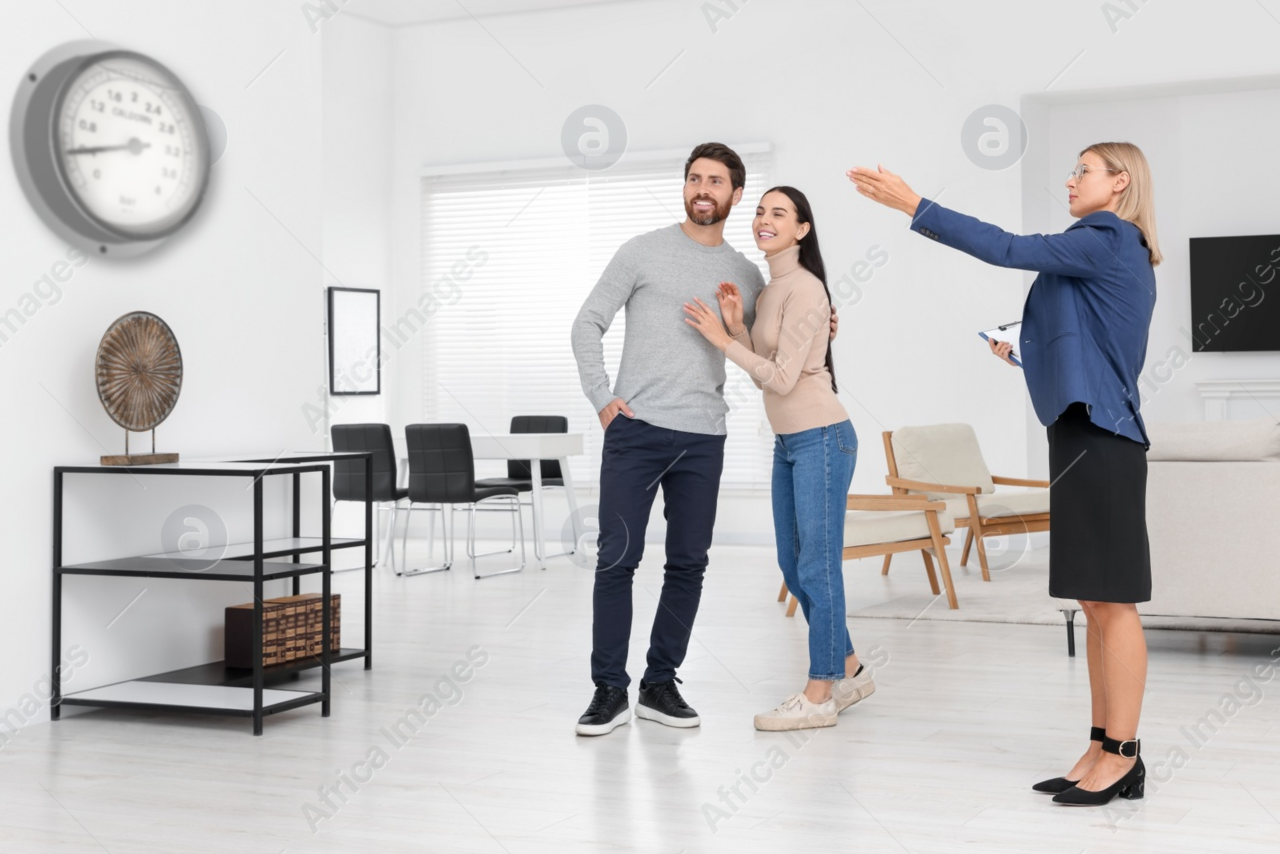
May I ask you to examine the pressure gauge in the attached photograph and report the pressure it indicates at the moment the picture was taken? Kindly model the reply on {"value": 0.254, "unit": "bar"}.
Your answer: {"value": 0.4, "unit": "bar"}
